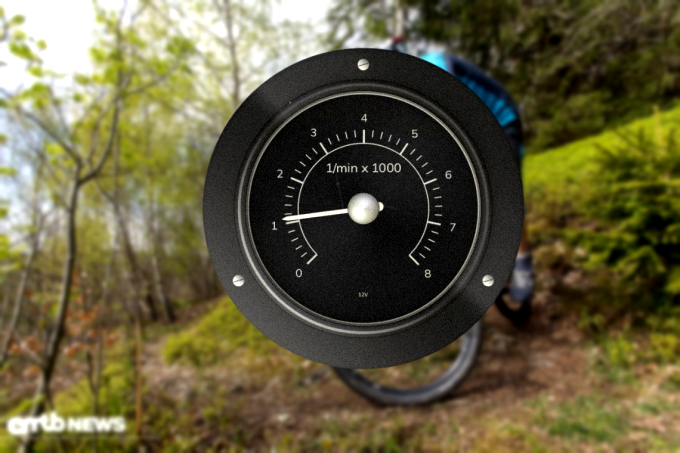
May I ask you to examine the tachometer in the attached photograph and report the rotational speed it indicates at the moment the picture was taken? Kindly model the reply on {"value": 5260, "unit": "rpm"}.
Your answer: {"value": 1100, "unit": "rpm"}
